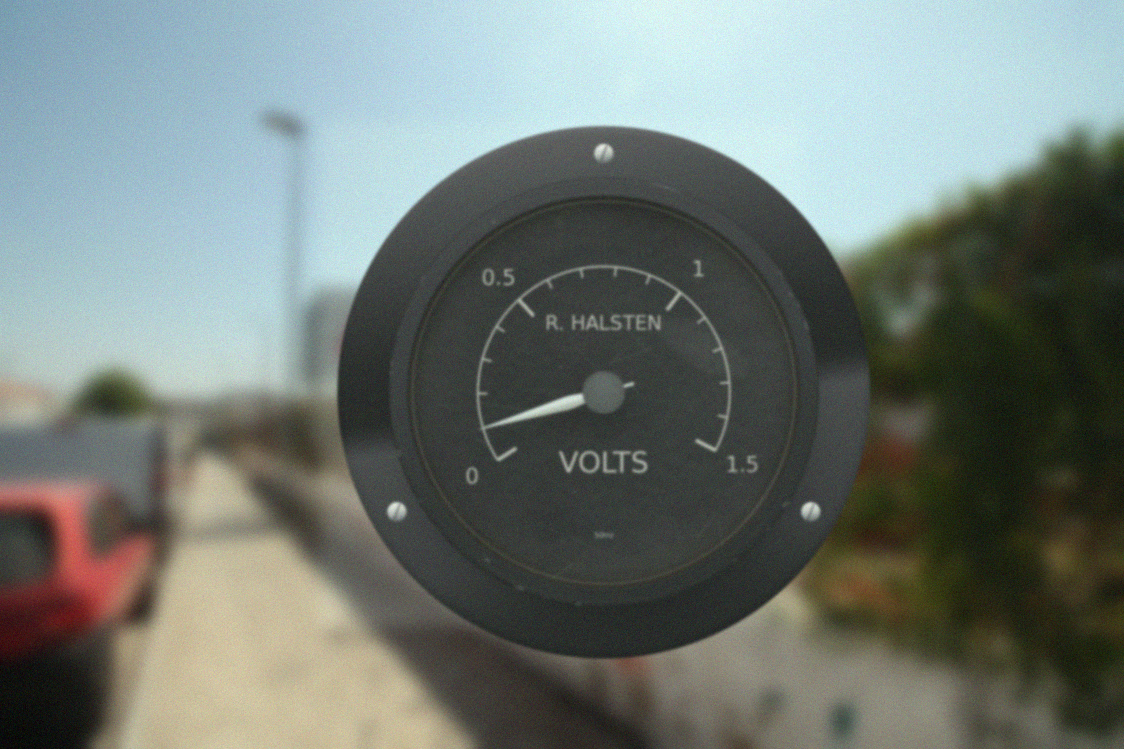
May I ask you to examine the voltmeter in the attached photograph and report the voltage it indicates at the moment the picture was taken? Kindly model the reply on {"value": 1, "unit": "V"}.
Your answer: {"value": 0.1, "unit": "V"}
